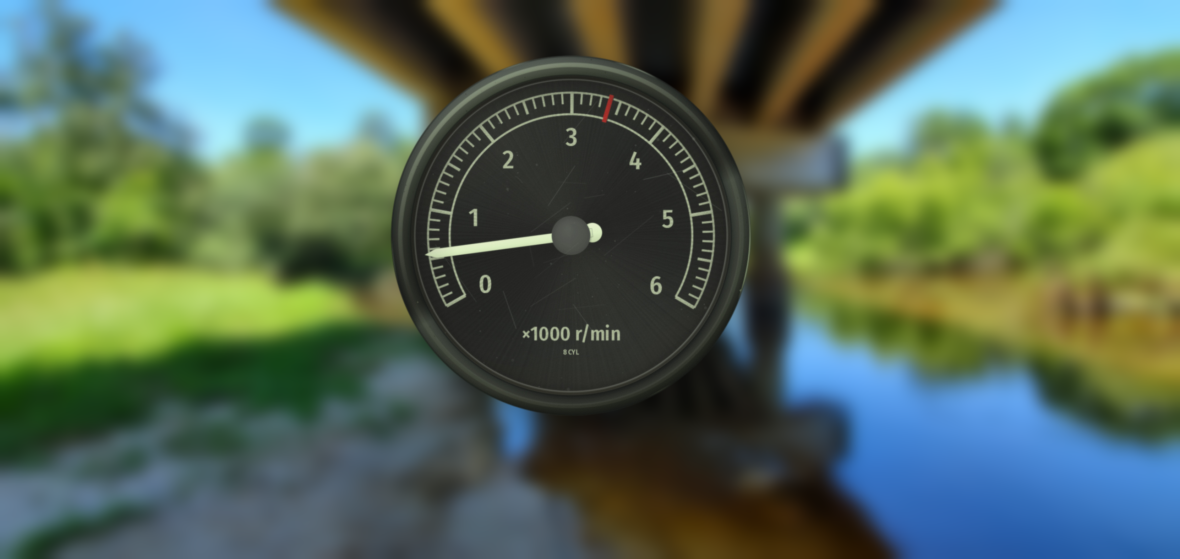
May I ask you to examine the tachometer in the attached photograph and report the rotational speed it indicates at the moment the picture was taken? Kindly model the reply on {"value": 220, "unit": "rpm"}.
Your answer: {"value": 550, "unit": "rpm"}
